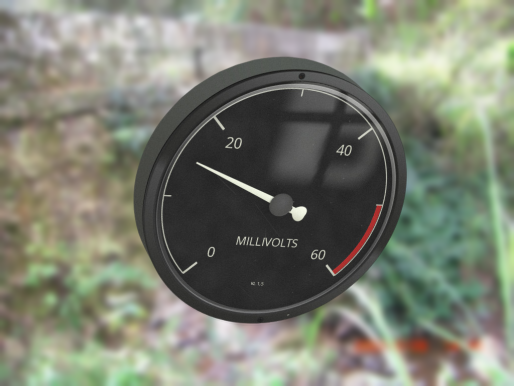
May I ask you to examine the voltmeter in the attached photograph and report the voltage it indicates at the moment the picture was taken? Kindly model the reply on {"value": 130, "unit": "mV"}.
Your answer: {"value": 15, "unit": "mV"}
